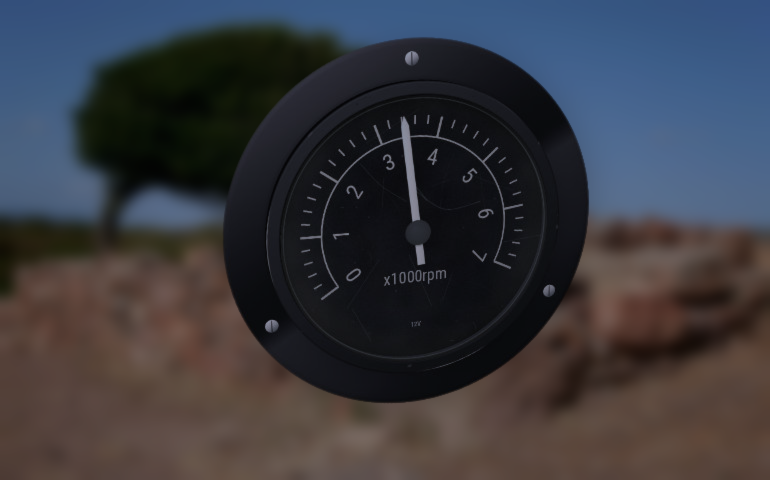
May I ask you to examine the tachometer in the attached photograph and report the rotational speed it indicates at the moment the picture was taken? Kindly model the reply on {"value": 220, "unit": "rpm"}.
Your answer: {"value": 3400, "unit": "rpm"}
